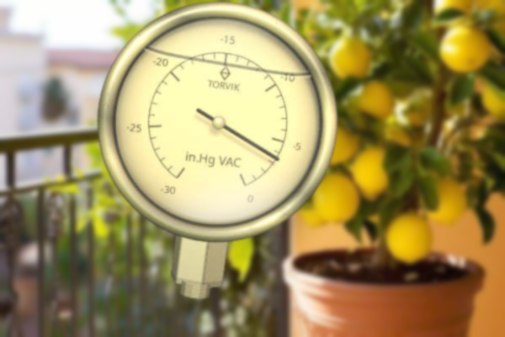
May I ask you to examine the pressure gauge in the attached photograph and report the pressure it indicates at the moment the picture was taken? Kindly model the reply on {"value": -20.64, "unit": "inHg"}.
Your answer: {"value": -3.5, "unit": "inHg"}
